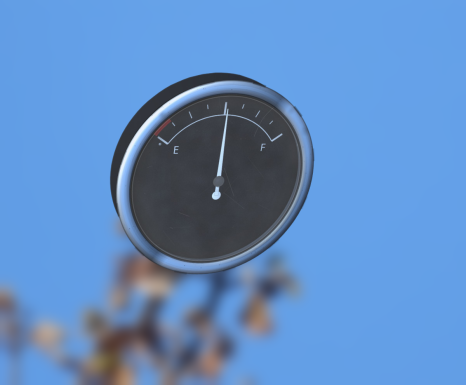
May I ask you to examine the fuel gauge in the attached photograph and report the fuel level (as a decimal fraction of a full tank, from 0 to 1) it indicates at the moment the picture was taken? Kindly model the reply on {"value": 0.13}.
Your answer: {"value": 0.5}
